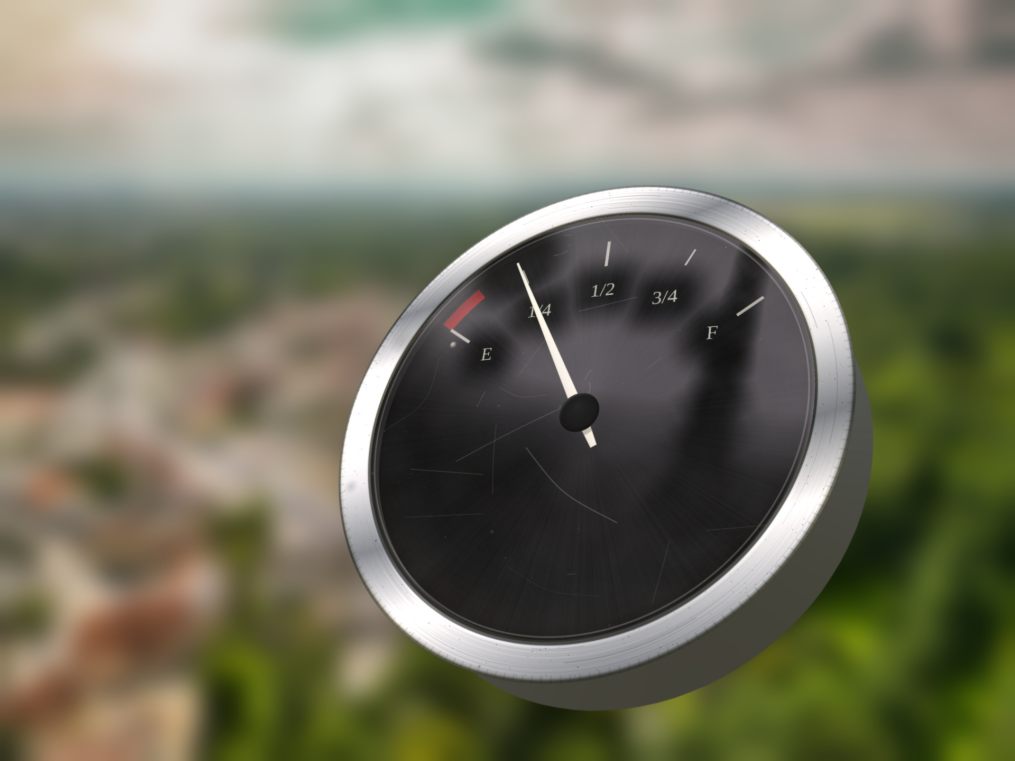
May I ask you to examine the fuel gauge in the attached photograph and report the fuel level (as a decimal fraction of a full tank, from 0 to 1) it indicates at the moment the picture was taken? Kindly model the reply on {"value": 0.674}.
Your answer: {"value": 0.25}
